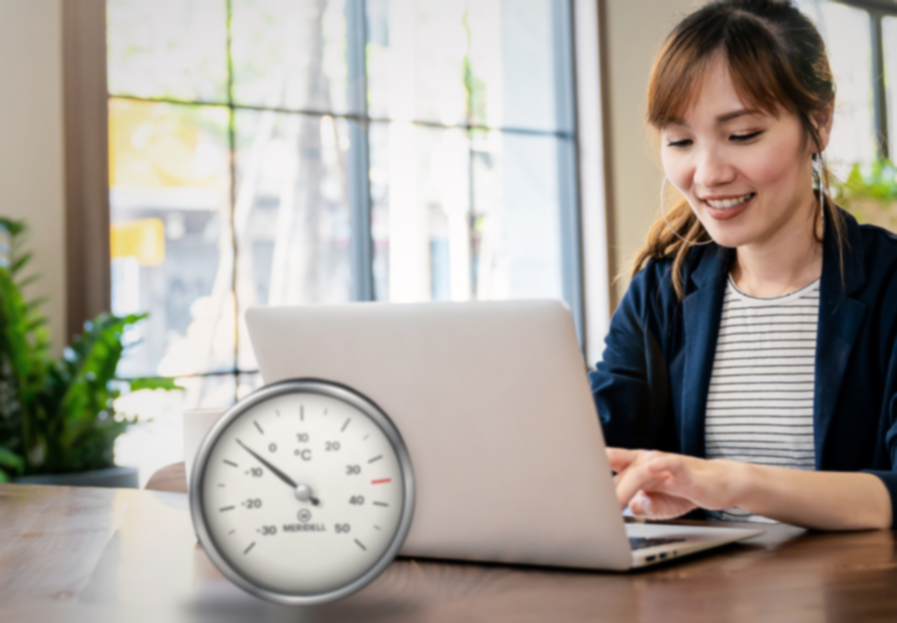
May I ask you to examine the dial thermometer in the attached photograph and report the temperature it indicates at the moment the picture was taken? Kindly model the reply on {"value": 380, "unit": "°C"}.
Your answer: {"value": -5, "unit": "°C"}
